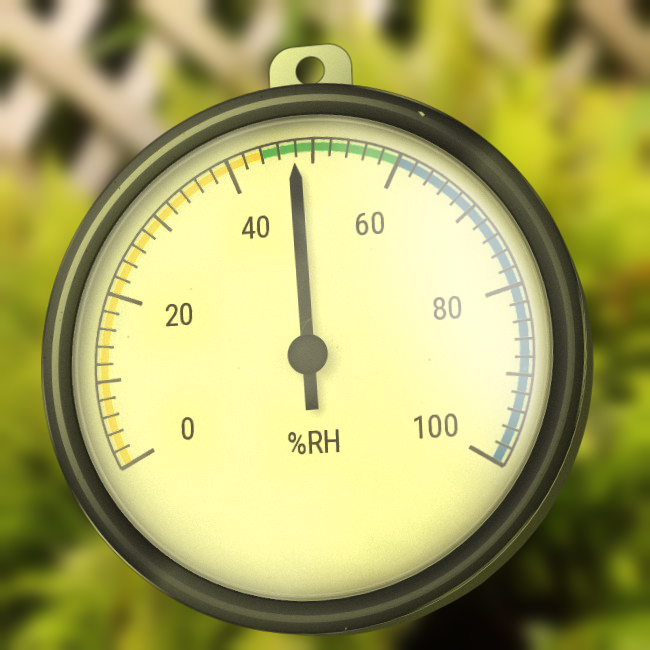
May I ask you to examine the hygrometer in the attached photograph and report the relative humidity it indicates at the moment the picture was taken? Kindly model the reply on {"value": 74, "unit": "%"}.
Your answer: {"value": 48, "unit": "%"}
